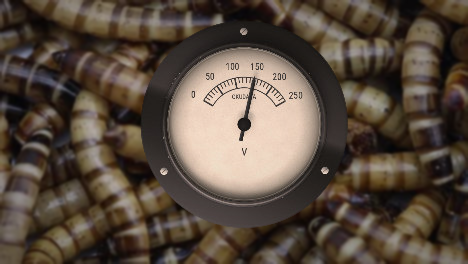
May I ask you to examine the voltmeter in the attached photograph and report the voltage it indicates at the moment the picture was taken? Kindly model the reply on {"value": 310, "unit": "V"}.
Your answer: {"value": 150, "unit": "V"}
